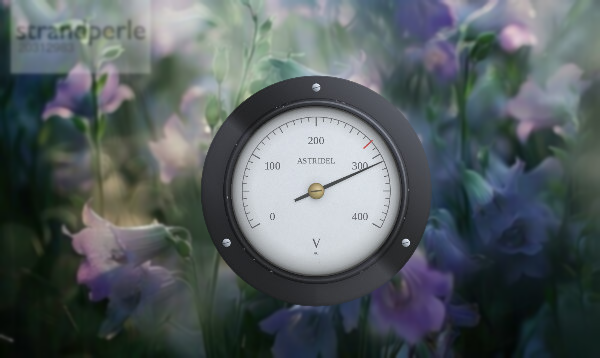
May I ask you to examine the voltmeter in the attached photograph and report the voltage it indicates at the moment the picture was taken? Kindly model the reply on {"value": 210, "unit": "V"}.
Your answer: {"value": 310, "unit": "V"}
